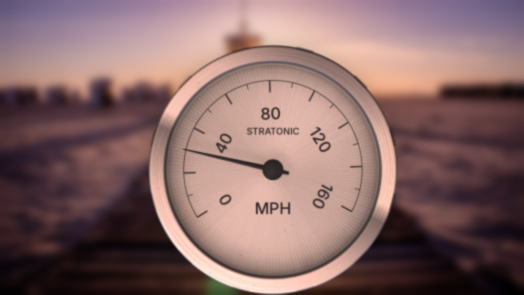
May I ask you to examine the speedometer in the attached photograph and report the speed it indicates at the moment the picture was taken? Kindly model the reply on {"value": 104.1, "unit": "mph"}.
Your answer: {"value": 30, "unit": "mph"}
